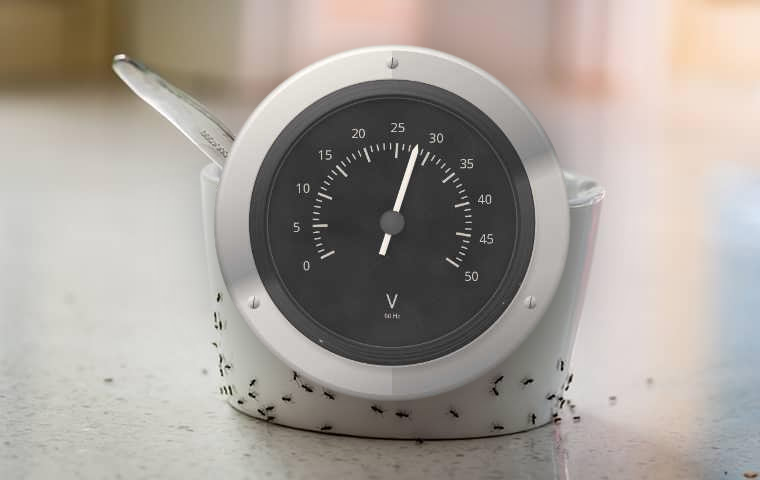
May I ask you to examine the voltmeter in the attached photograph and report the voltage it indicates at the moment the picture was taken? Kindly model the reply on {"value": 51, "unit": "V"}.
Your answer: {"value": 28, "unit": "V"}
